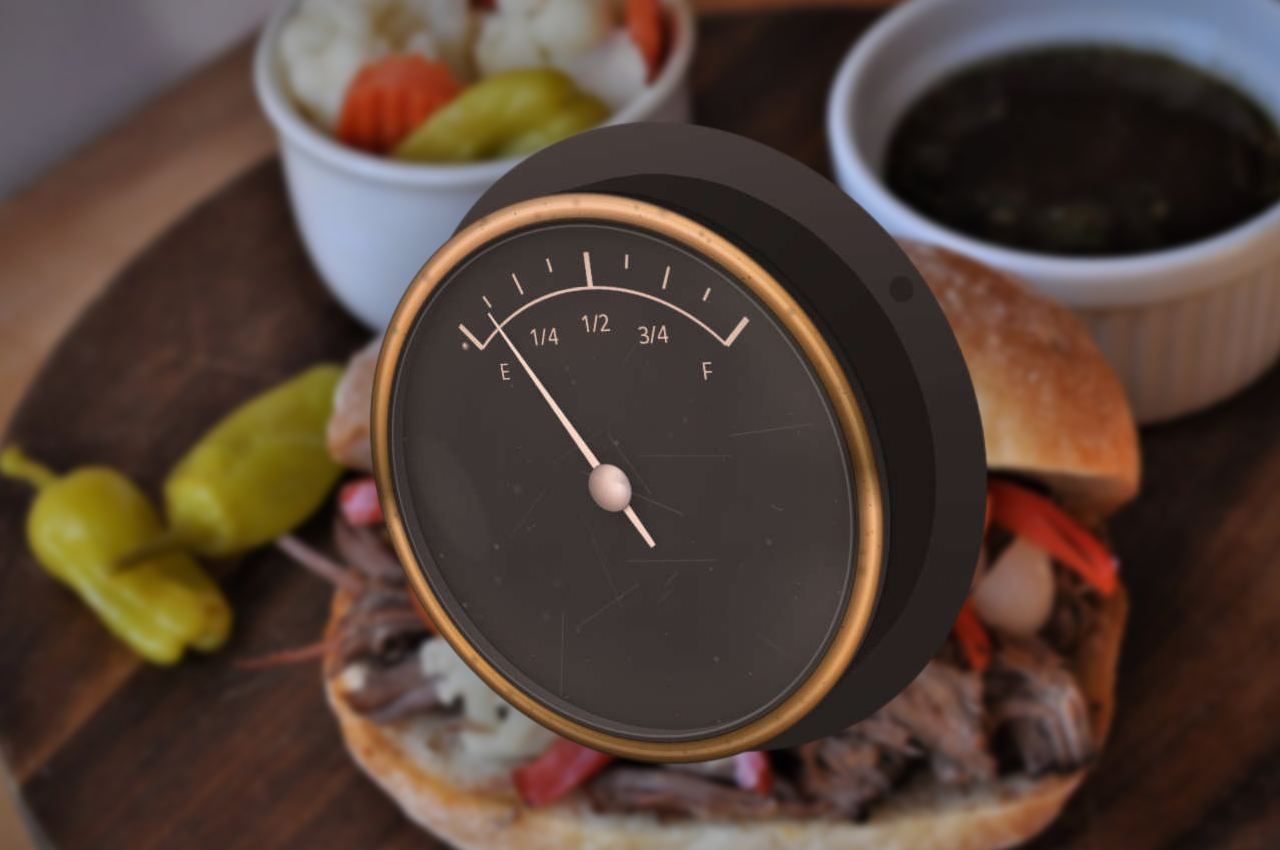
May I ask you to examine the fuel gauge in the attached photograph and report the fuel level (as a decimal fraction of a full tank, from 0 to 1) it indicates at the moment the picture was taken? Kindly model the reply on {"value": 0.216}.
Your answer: {"value": 0.125}
